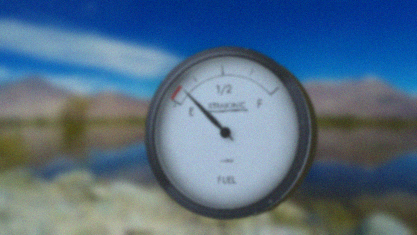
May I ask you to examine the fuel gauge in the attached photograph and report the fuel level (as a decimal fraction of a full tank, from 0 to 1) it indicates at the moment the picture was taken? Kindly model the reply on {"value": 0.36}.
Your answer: {"value": 0.125}
